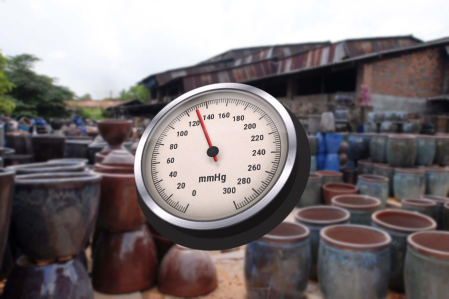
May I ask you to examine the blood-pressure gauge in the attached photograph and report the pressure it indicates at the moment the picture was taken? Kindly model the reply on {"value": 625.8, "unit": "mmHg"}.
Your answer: {"value": 130, "unit": "mmHg"}
